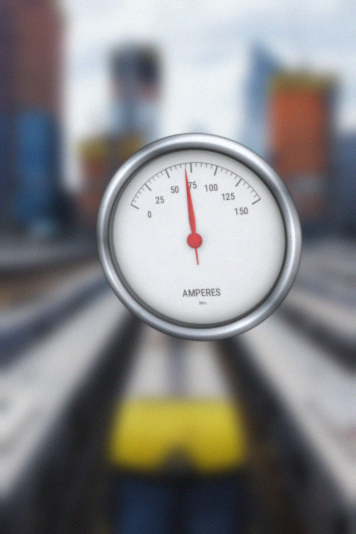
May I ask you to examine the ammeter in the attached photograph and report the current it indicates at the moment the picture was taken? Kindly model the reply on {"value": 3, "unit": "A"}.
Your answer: {"value": 70, "unit": "A"}
